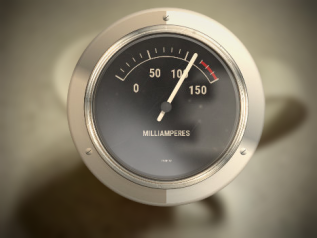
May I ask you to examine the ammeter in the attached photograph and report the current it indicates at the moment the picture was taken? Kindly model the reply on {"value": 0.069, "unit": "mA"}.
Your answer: {"value": 110, "unit": "mA"}
